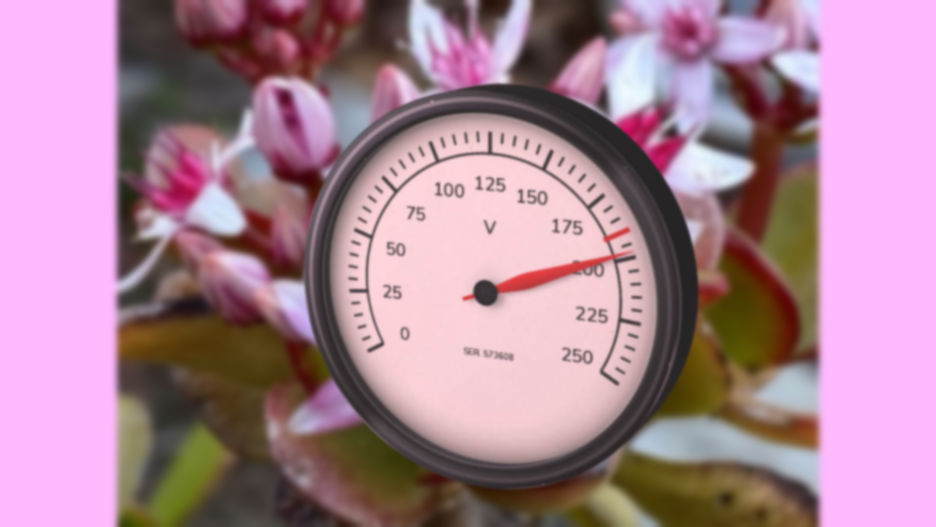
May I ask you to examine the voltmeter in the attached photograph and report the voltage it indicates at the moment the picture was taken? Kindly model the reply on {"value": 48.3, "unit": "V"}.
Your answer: {"value": 197.5, "unit": "V"}
